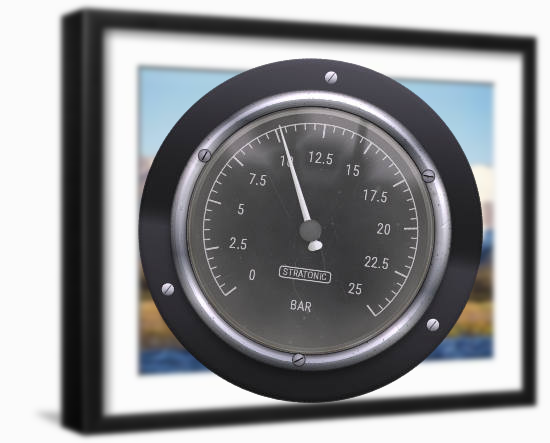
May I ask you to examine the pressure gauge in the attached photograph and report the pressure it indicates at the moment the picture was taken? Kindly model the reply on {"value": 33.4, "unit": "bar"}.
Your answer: {"value": 10.25, "unit": "bar"}
